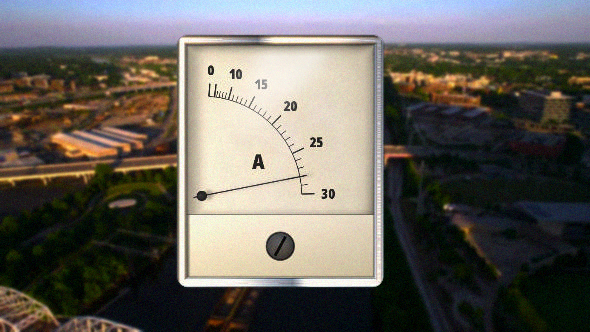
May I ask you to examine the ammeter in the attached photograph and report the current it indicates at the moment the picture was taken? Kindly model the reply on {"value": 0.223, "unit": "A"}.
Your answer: {"value": 28, "unit": "A"}
